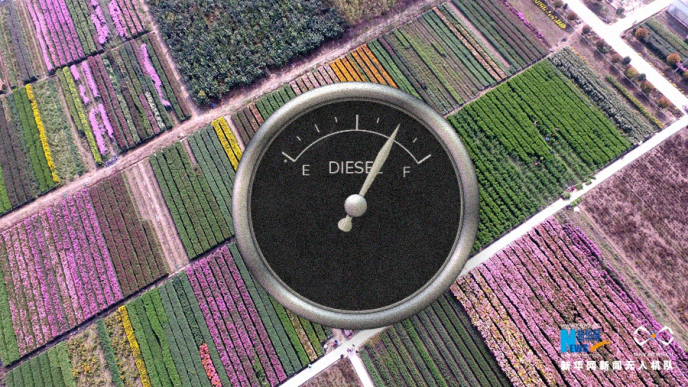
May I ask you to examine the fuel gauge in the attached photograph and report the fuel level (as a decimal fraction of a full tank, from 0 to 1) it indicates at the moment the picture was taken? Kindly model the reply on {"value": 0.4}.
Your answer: {"value": 0.75}
